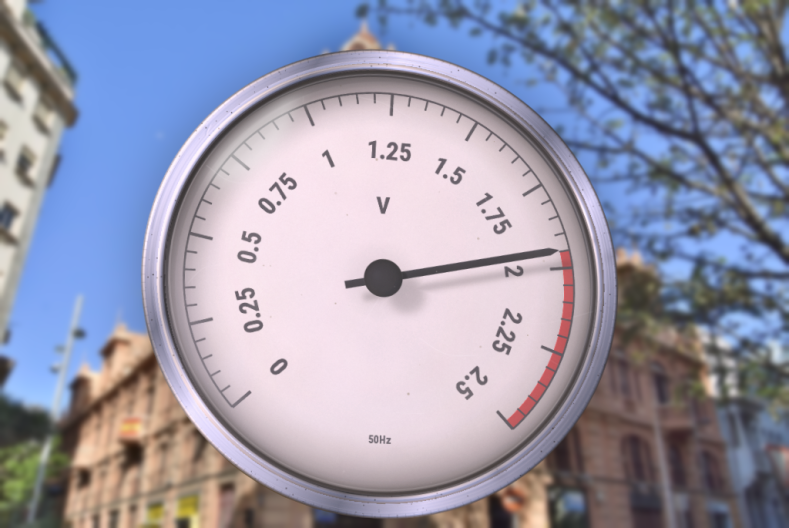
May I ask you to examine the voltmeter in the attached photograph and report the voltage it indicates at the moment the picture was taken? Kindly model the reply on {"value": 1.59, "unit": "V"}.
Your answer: {"value": 1.95, "unit": "V"}
